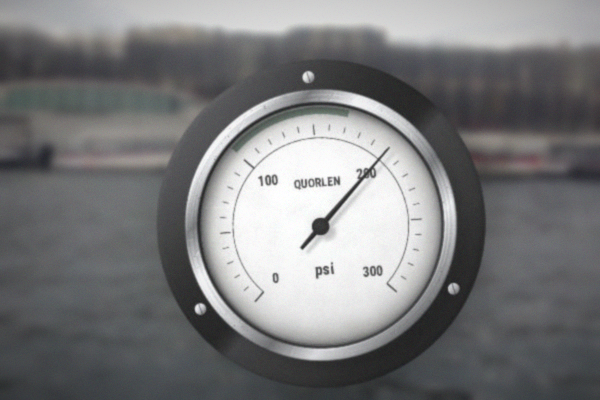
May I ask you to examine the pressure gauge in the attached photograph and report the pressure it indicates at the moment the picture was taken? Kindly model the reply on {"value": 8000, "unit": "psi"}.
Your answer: {"value": 200, "unit": "psi"}
